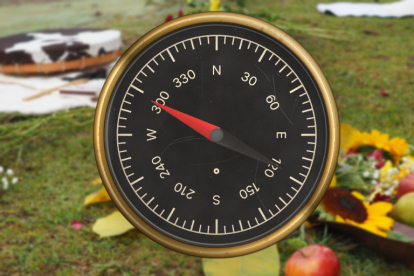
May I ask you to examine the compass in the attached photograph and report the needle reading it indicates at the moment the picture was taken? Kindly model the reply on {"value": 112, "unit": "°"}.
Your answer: {"value": 297.5, "unit": "°"}
